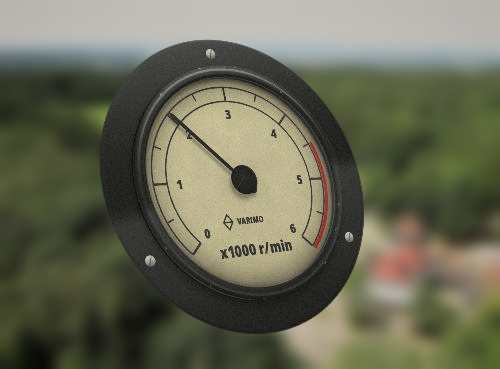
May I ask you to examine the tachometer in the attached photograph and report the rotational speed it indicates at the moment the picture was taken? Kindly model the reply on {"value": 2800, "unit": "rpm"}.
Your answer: {"value": 2000, "unit": "rpm"}
